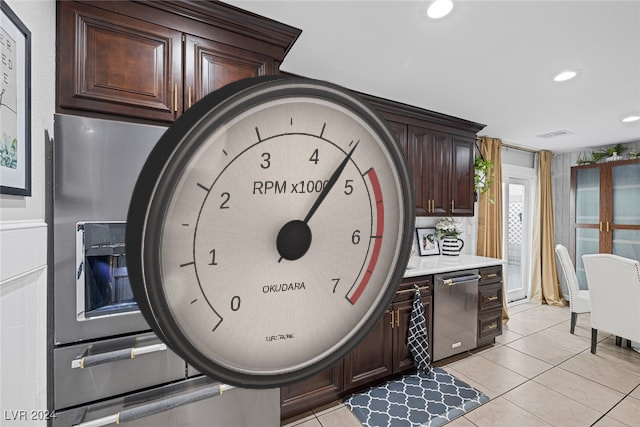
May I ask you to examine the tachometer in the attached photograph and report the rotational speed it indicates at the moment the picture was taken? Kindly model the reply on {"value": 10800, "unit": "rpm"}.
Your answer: {"value": 4500, "unit": "rpm"}
